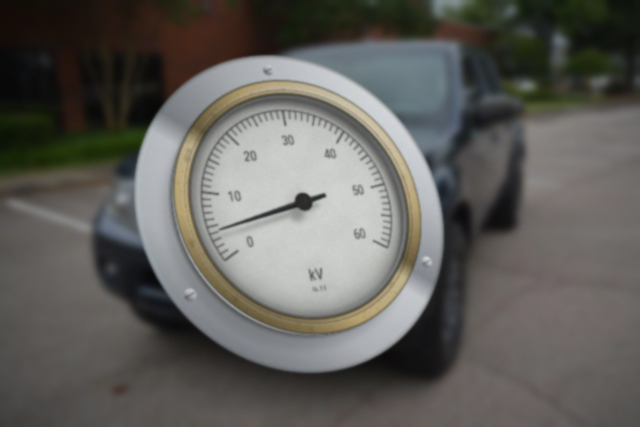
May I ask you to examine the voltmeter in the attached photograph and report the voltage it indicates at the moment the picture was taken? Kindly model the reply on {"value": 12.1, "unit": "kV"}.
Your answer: {"value": 4, "unit": "kV"}
